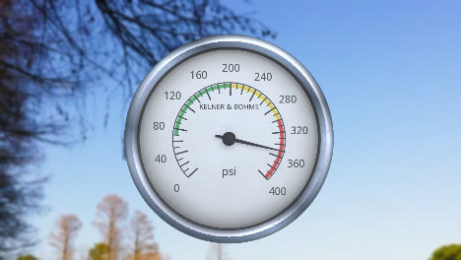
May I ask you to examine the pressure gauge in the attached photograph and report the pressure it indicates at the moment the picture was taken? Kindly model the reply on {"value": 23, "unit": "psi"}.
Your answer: {"value": 350, "unit": "psi"}
